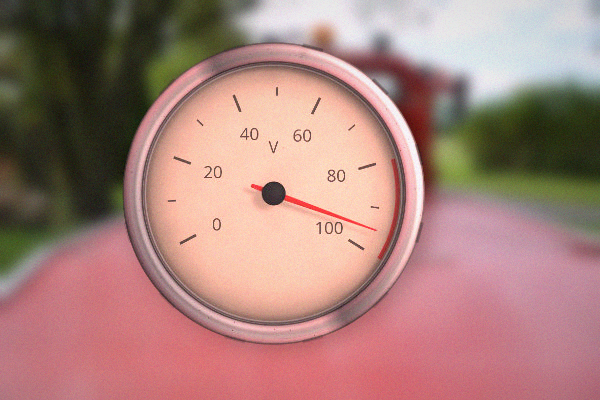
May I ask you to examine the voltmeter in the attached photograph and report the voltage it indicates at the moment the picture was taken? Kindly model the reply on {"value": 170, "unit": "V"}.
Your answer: {"value": 95, "unit": "V"}
